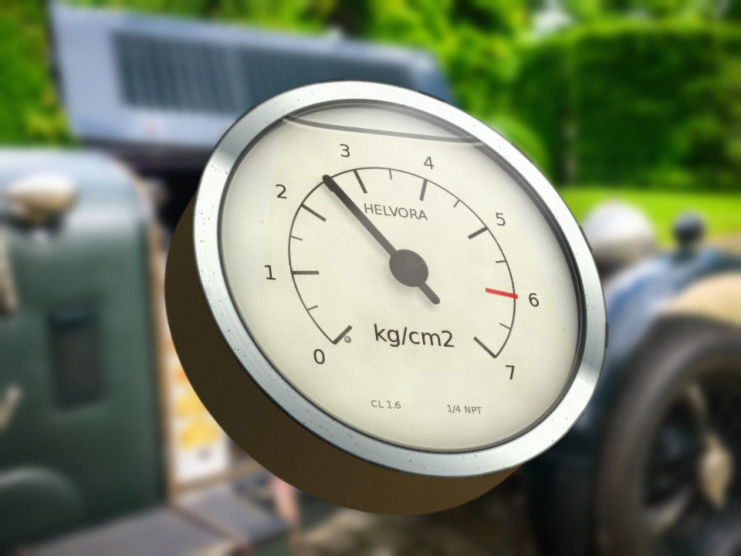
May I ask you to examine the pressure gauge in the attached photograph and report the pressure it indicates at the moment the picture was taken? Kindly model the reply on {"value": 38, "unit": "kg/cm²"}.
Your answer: {"value": 2.5, "unit": "kg/cm²"}
